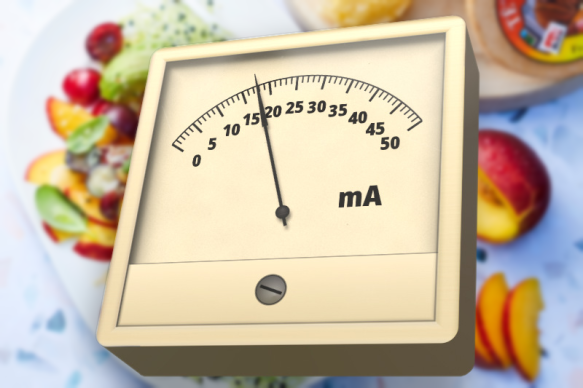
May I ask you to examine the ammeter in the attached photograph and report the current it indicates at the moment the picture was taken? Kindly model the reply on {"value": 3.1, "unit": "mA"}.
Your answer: {"value": 18, "unit": "mA"}
